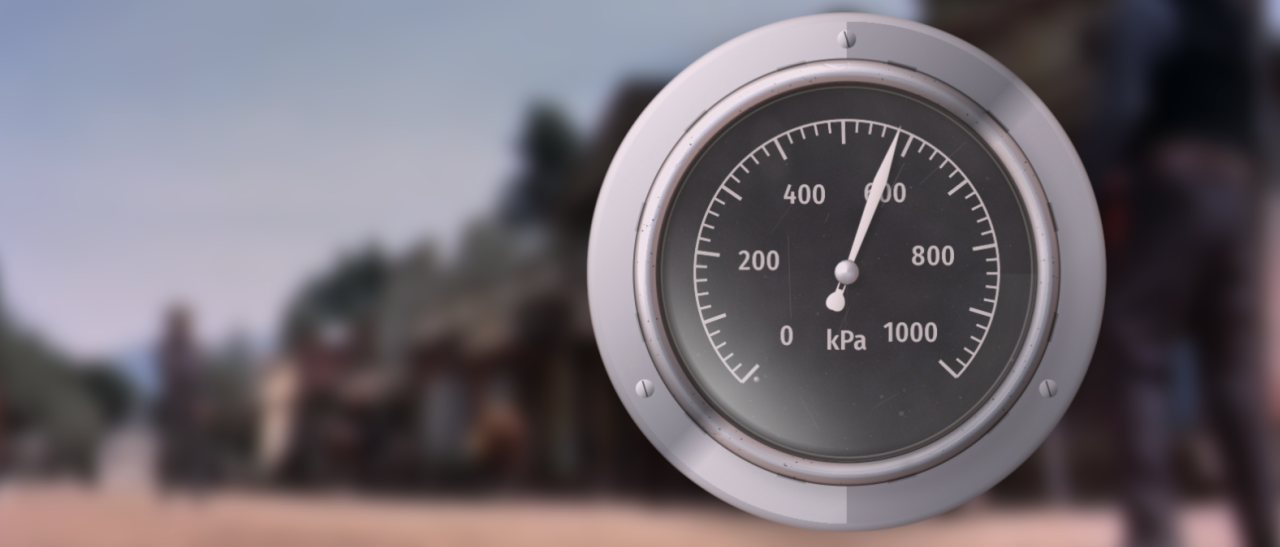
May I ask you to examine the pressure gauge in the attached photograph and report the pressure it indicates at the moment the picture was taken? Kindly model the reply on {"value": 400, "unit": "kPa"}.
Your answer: {"value": 580, "unit": "kPa"}
